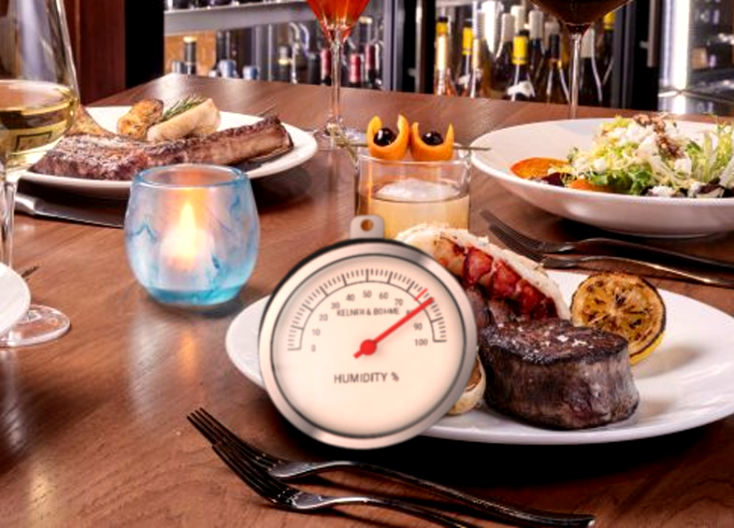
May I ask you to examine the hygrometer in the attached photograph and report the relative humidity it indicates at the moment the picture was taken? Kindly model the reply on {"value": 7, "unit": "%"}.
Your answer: {"value": 80, "unit": "%"}
